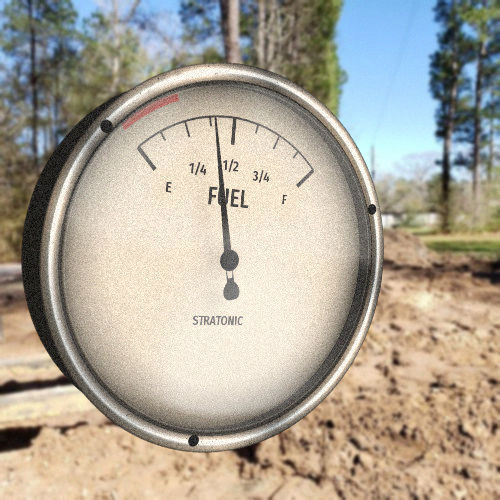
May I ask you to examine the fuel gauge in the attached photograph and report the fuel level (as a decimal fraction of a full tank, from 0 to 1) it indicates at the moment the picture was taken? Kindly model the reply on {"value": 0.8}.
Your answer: {"value": 0.375}
